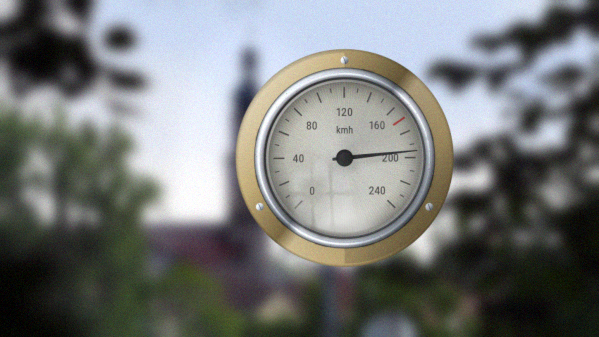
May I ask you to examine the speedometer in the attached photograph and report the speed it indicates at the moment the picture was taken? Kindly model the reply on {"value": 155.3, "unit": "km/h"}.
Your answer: {"value": 195, "unit": "km/h"}
